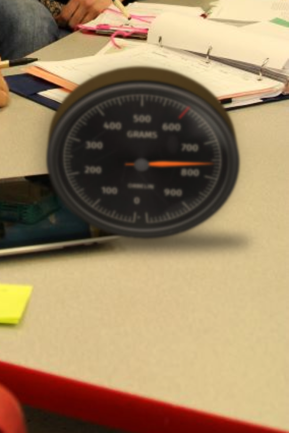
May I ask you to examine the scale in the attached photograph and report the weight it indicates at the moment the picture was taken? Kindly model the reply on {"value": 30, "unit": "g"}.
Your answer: {"value": 750, "unit": "g"}
